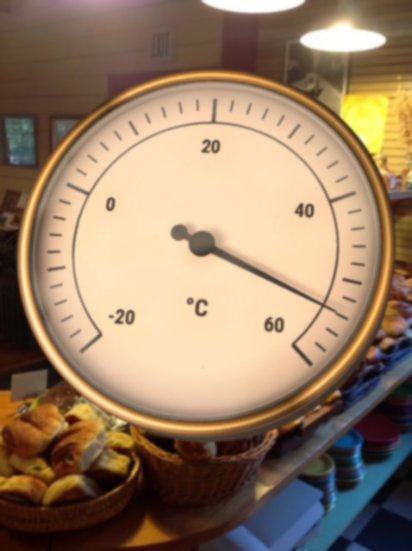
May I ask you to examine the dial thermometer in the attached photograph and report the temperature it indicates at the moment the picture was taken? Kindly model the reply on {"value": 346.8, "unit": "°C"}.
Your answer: {"value": 54, "unit": "°C"}
